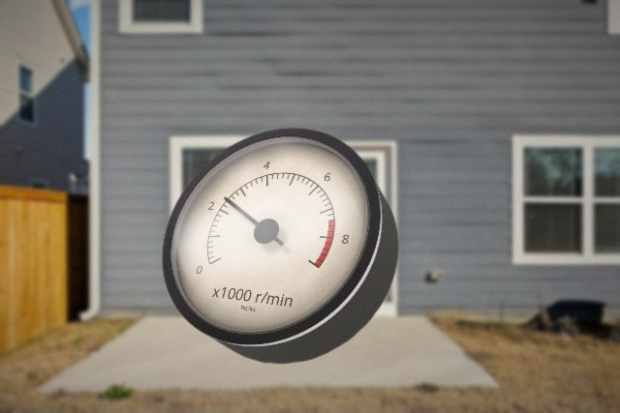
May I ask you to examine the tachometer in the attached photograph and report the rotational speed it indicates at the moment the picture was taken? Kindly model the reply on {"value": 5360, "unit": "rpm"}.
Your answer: {"value": 2400, "unit": "rpm"}
